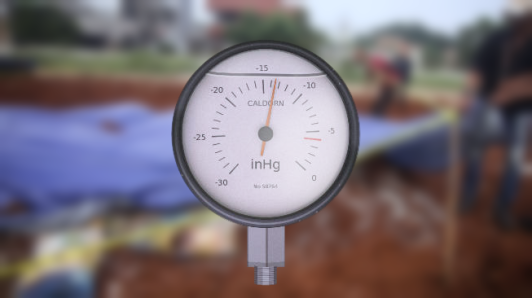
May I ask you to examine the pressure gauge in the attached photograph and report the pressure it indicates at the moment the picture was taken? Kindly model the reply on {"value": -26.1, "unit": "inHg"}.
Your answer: {"value": -13.5, "unit": "inHg"}
